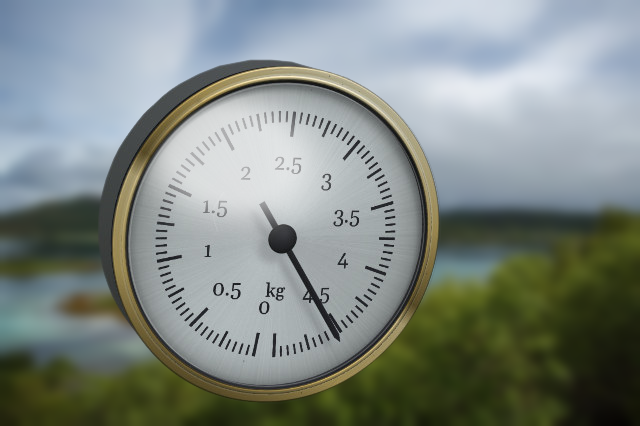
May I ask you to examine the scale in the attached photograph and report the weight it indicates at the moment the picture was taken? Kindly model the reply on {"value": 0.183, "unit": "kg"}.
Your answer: {"value": 4.55, "unit": "kg"}
